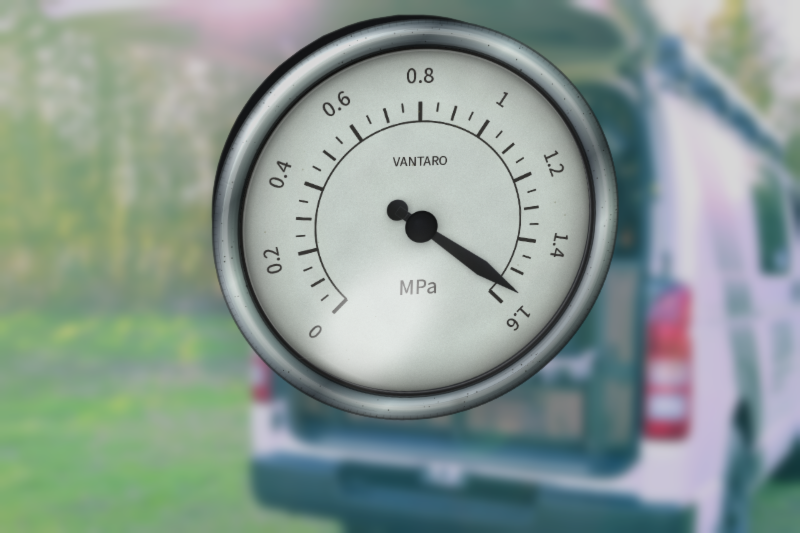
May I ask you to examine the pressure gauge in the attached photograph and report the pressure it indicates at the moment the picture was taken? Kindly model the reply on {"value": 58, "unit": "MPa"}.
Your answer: {"value": 1.55, "unit": "MPa"}
